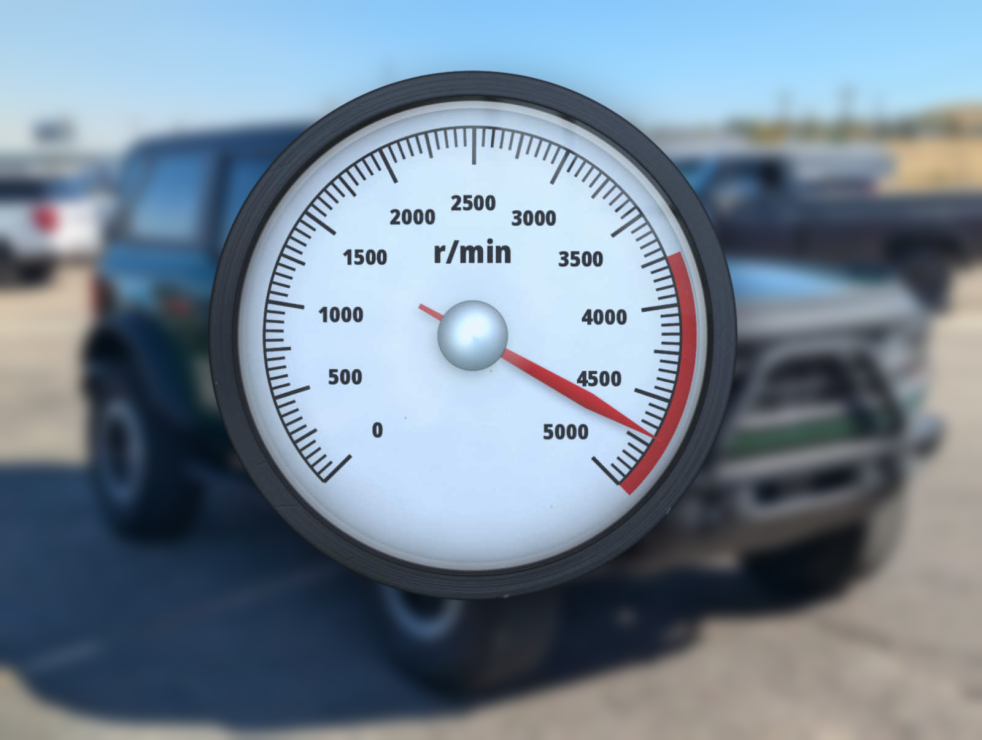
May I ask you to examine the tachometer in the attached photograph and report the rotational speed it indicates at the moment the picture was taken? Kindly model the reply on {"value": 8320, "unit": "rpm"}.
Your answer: {"value": 4700, "unit": "rpm"}
